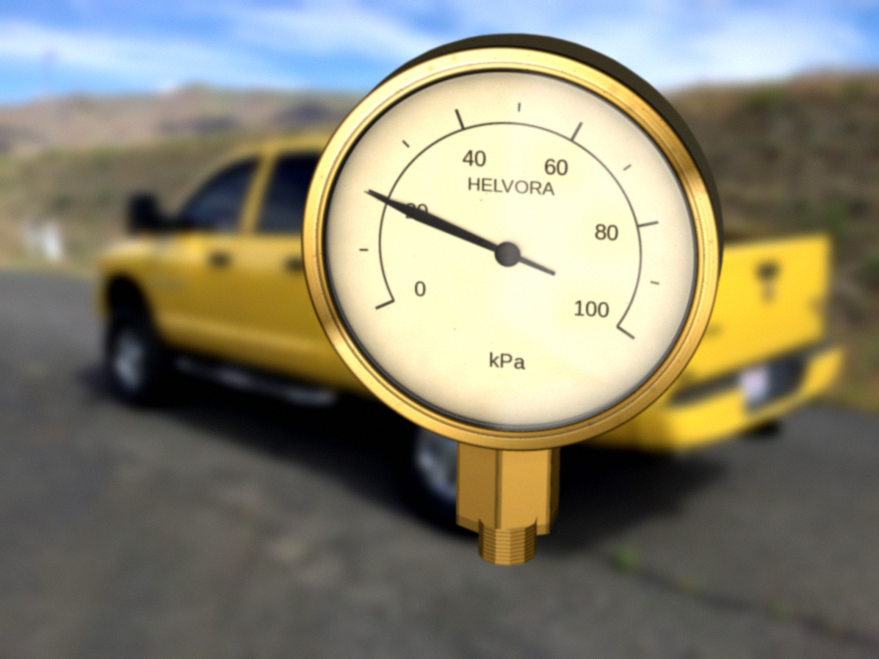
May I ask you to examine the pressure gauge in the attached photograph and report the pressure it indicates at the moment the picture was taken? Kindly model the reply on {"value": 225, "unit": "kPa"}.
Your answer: {"value": 20, "unit": "kPa"}
